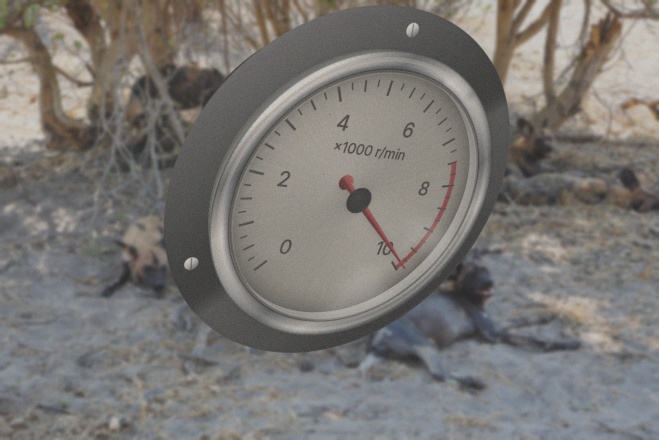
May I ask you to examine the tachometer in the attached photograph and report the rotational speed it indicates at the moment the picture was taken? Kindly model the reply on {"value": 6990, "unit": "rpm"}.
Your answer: {"value": 9875, "unit": "rpm"}
